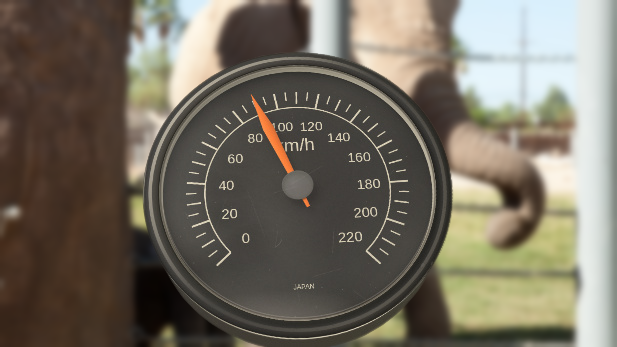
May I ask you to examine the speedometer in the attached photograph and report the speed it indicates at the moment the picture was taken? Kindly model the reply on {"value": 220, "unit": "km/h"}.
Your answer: {"value": 90, "unit": "km/h"}
